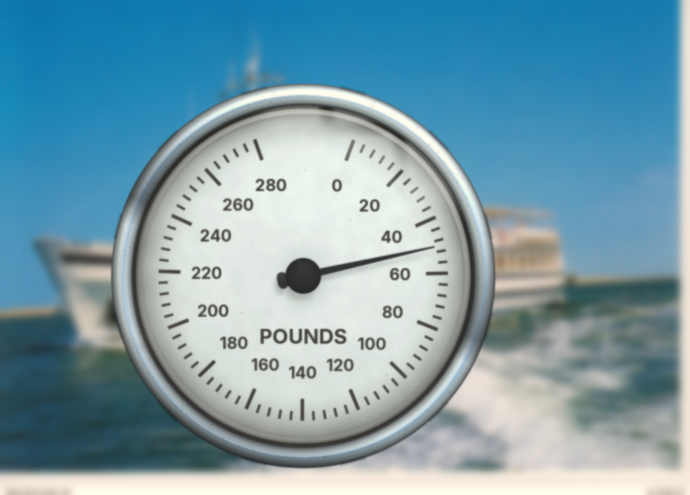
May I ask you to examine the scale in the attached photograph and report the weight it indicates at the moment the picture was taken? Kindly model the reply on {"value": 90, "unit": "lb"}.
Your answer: {"value": 50, "unit": "lb"}
